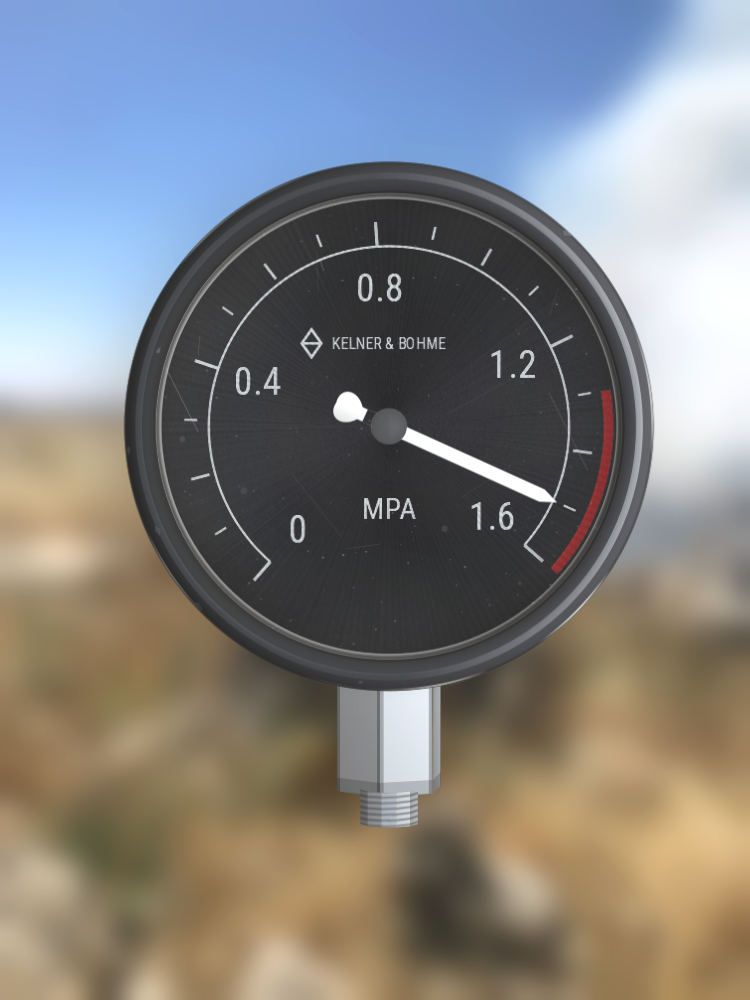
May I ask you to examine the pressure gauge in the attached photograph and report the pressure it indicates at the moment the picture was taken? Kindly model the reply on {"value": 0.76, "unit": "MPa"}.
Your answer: {"value": 1.5, "unit": "MPa"}
